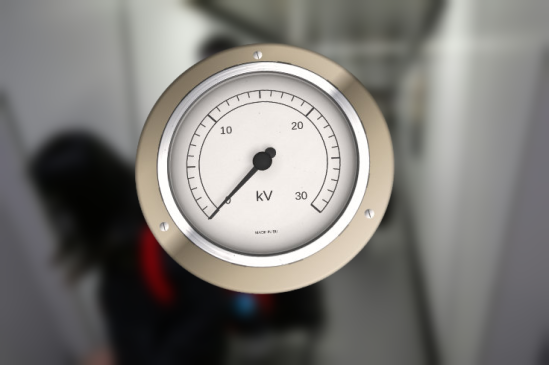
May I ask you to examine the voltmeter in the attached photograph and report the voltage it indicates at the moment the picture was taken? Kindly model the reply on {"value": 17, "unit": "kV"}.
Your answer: {"value": 0, "unit": "kV"}
